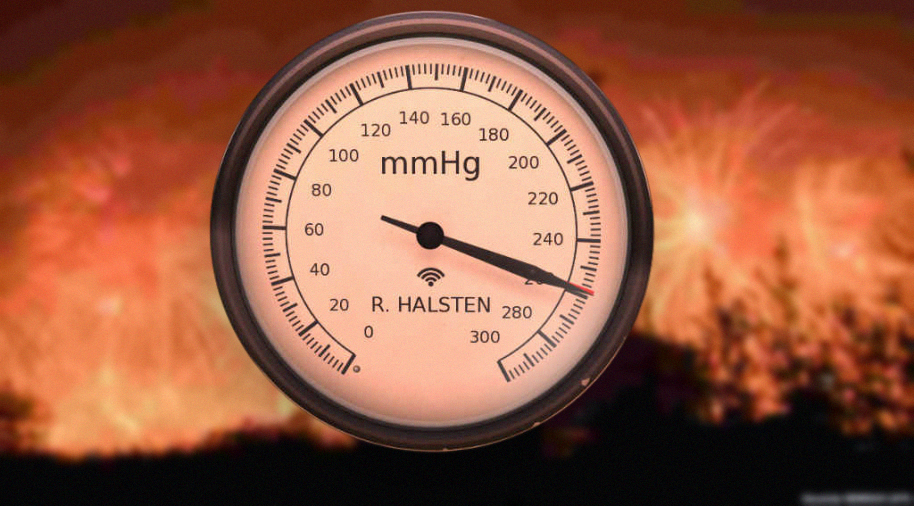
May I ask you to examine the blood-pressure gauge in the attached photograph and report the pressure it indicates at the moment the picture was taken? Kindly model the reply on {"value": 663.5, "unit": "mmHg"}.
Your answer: {"value": 258, "unit": "mmHg"}
